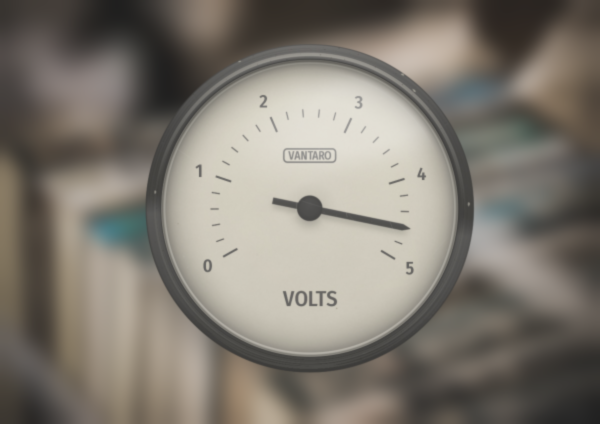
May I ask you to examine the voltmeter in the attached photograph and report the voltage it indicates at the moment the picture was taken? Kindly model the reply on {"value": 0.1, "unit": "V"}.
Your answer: {"value": 4.6, "unit": "V"}
